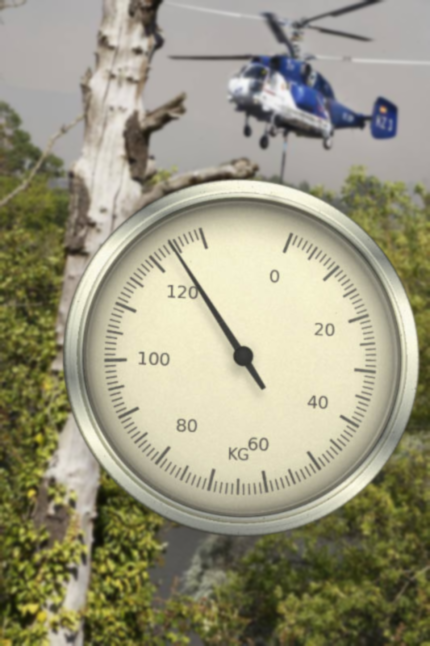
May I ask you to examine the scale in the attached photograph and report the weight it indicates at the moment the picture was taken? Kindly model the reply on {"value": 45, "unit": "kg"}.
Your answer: {"value": 124, "unit": "kg"}
